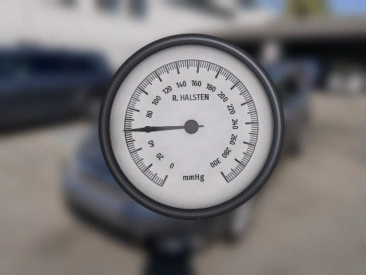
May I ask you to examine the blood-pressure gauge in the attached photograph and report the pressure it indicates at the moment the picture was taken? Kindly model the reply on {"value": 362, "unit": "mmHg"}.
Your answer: {"value": 60, "unit": "mmHg"}
